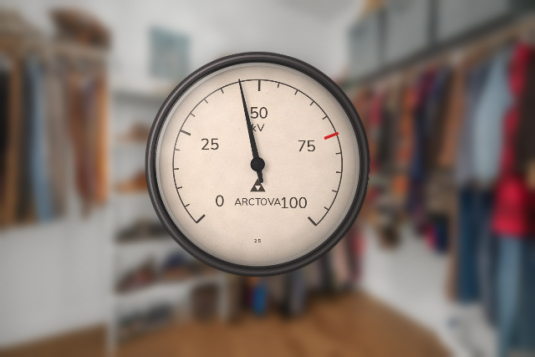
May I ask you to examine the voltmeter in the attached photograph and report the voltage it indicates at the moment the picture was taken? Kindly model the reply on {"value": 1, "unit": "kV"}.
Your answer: {"value": 45, "unit": "kV"}
